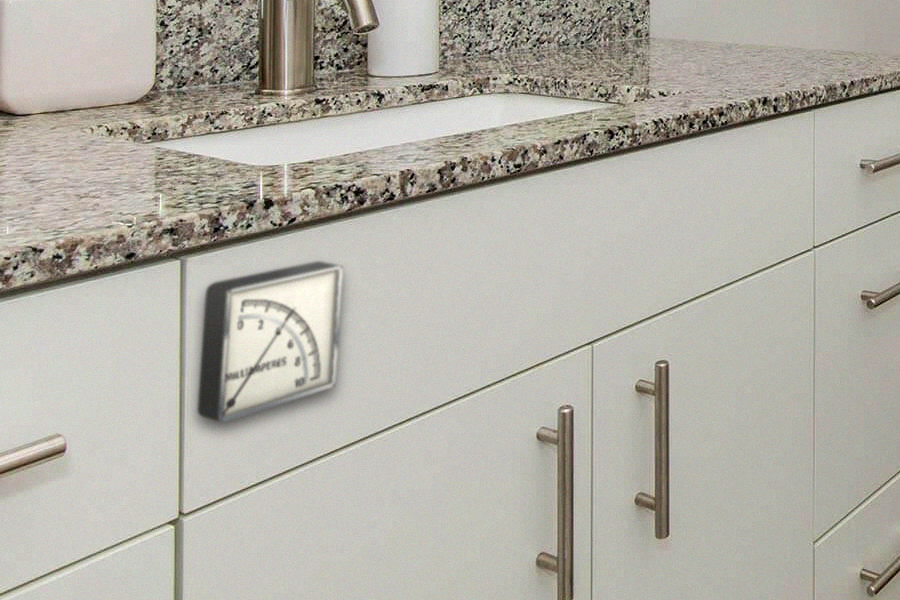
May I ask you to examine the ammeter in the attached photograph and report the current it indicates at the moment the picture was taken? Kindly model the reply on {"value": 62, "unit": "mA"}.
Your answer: {"value": 4, "unit": "mA"}
